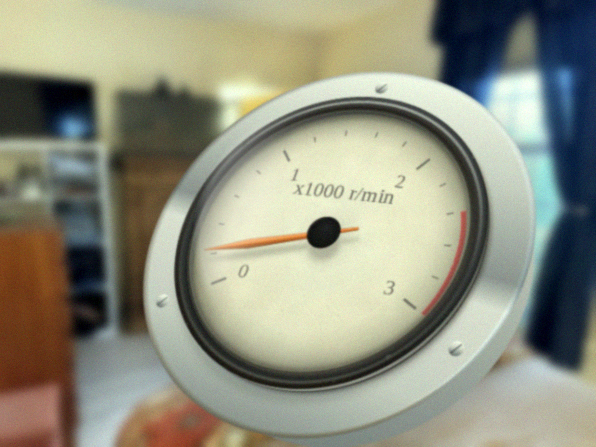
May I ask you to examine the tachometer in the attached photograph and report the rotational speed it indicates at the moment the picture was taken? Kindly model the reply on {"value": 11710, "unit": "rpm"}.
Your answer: {"value": 200, "unit": "rpm"}
